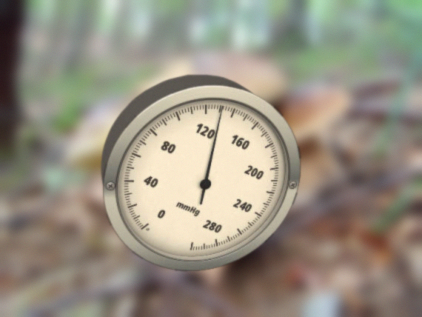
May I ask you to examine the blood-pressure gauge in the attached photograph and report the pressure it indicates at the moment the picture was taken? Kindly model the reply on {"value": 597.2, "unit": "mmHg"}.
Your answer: {"value": 130, "unit": "mmHg"}
